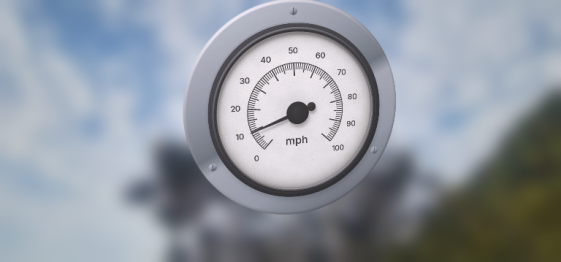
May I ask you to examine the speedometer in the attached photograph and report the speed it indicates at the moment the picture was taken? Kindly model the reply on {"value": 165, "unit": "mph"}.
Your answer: {"value": 10, "unit": "mph"}
